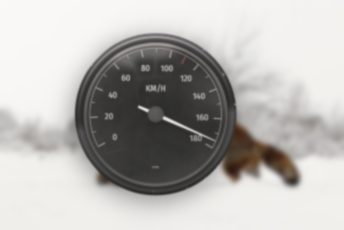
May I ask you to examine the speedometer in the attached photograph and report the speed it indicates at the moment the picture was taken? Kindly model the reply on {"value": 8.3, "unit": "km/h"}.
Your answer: {"value": 175, "unit": "km/h"}
